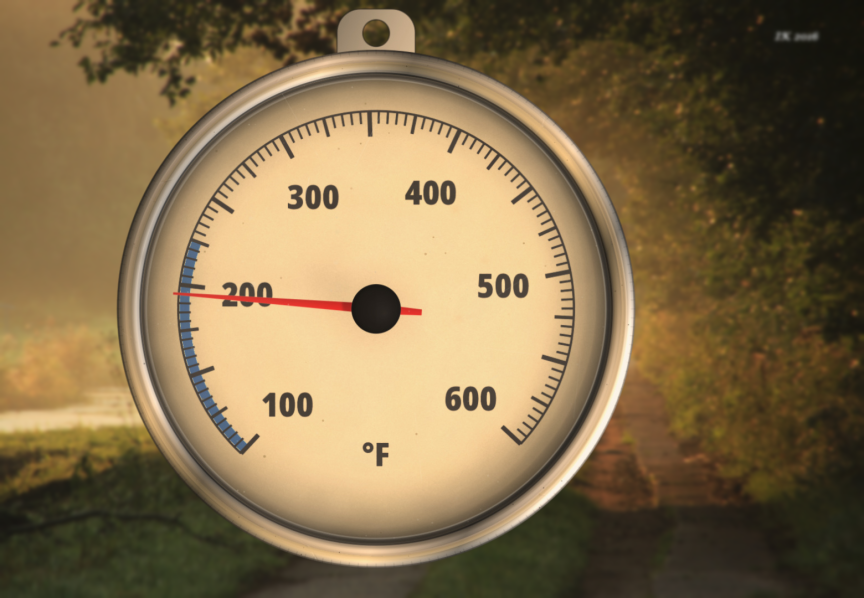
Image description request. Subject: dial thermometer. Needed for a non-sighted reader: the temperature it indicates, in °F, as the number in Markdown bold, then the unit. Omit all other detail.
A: **195** °F
